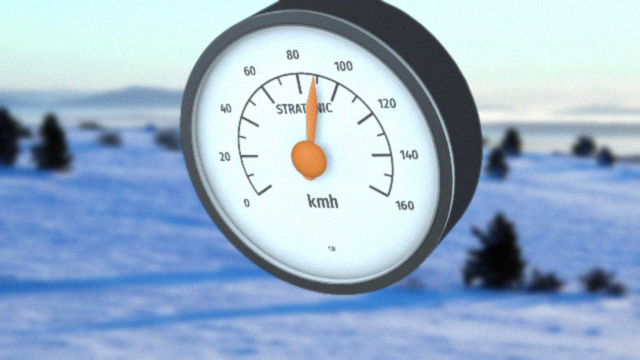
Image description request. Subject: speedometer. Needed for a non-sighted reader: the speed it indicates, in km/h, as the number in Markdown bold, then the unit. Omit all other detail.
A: **90** km/h
